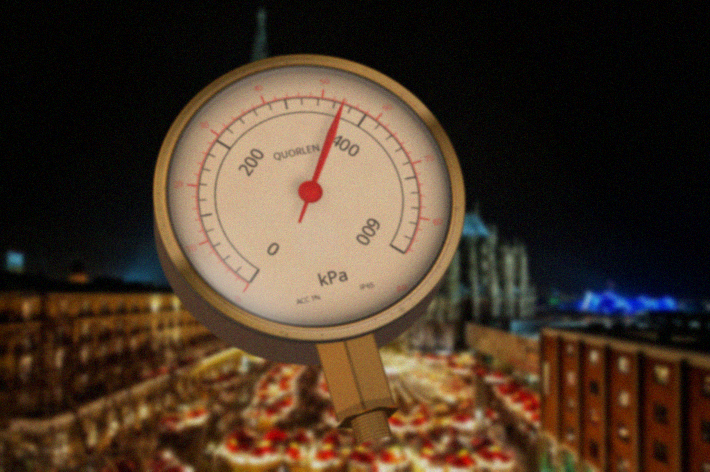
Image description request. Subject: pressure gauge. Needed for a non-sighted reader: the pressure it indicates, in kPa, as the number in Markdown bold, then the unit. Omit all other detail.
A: **370** kPa
